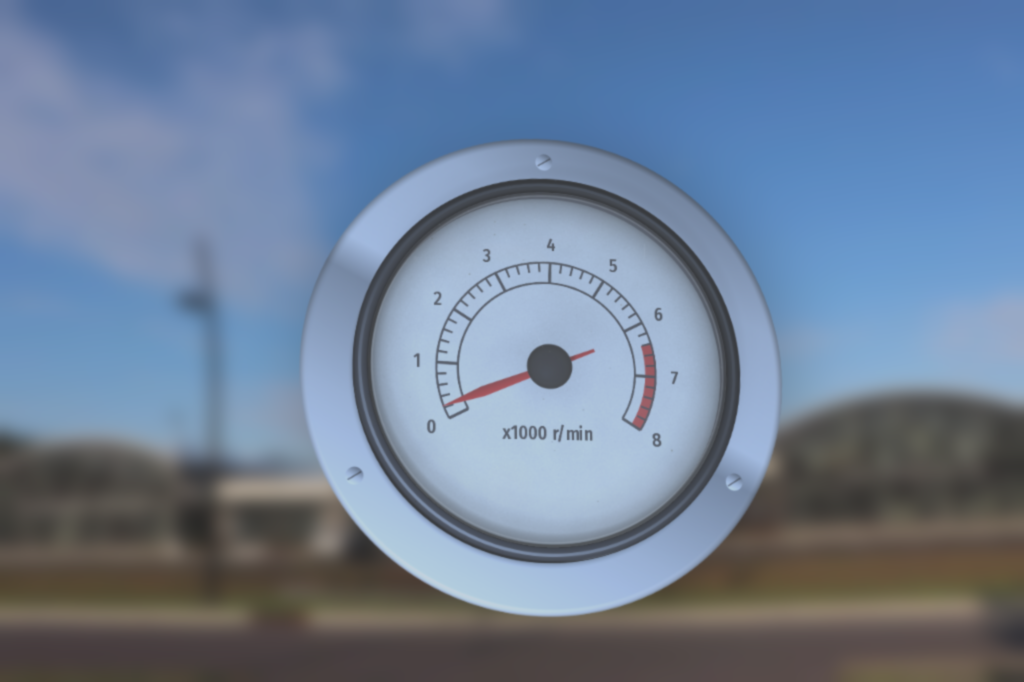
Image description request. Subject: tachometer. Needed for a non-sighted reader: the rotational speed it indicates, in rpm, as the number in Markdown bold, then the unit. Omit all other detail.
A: **200** rpm
